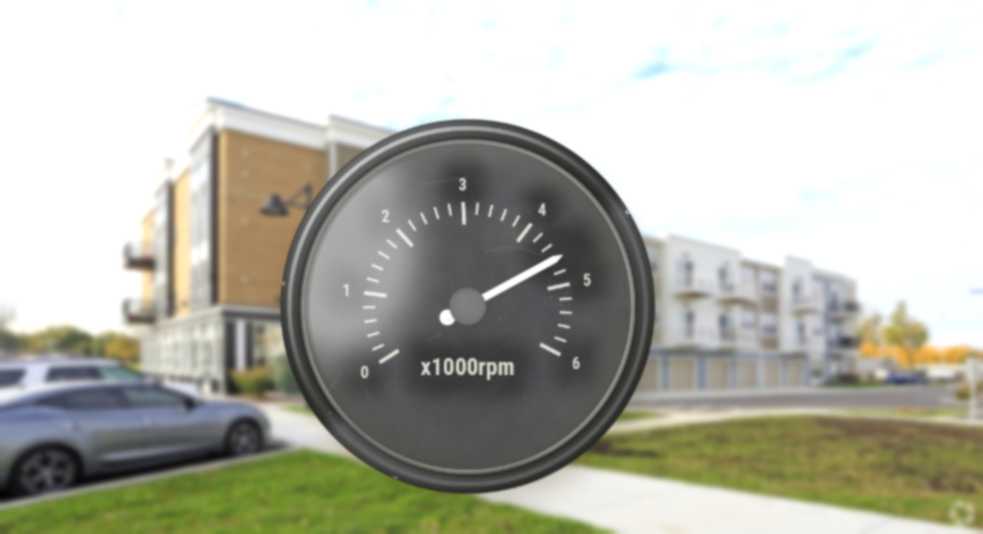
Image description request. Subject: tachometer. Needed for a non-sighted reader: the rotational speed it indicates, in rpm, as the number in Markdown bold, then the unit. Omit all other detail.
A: **4600** rpm
